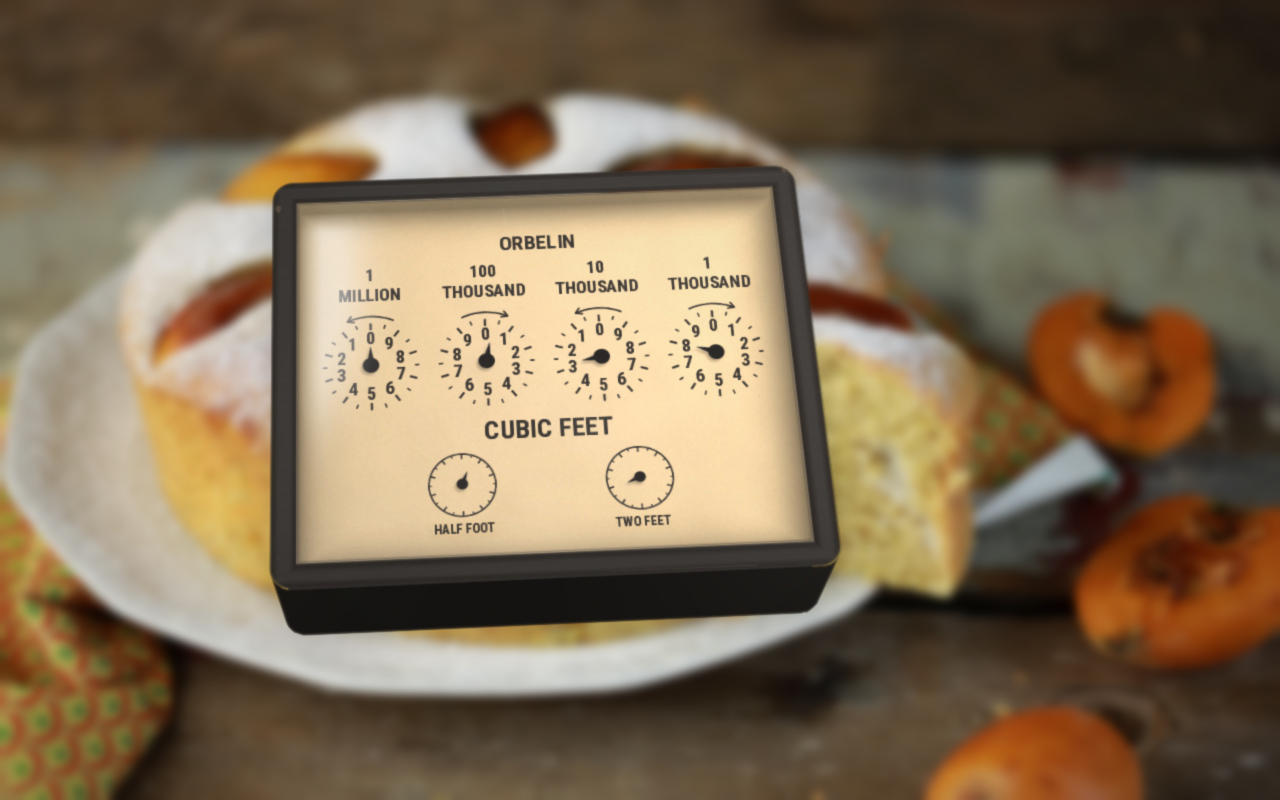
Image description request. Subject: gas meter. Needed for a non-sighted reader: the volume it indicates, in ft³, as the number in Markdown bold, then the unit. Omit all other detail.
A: **2800** ft³
